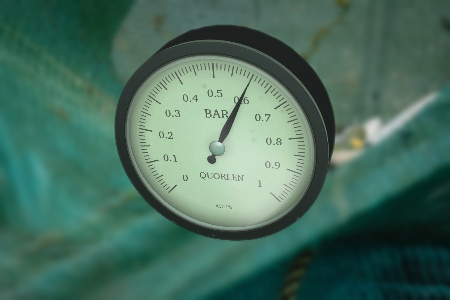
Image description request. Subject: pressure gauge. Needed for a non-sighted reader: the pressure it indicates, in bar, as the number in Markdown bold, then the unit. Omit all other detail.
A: **0.6** bar
